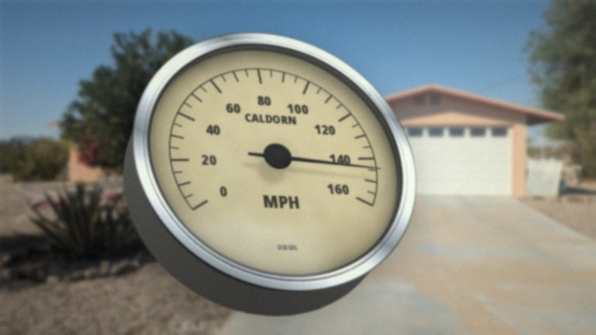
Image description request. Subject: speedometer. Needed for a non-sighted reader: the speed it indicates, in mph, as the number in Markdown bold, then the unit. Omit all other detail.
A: **145** mph
